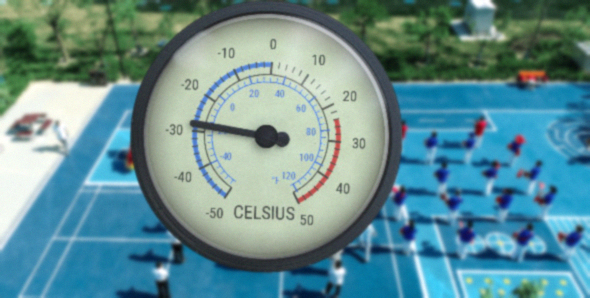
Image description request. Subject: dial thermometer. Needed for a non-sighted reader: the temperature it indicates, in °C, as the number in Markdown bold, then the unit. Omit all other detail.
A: **-28** °C
